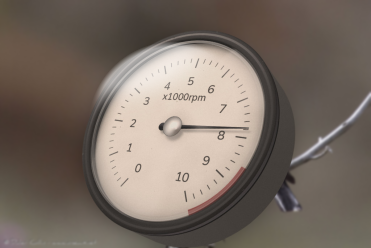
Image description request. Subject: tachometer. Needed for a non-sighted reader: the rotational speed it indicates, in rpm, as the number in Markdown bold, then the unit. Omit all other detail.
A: **7800** rpm
